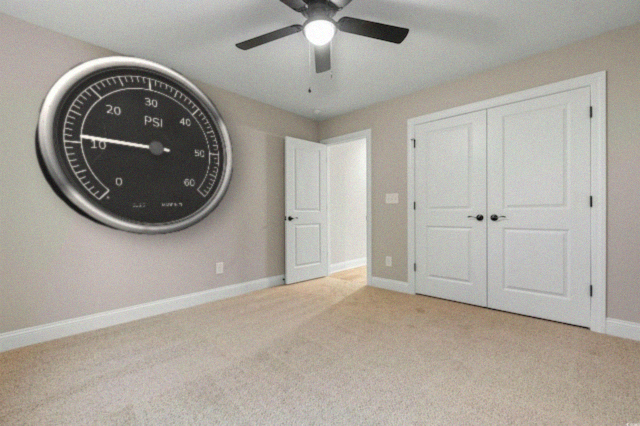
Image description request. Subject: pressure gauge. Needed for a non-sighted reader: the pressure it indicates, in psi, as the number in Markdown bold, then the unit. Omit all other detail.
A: **11** psi
